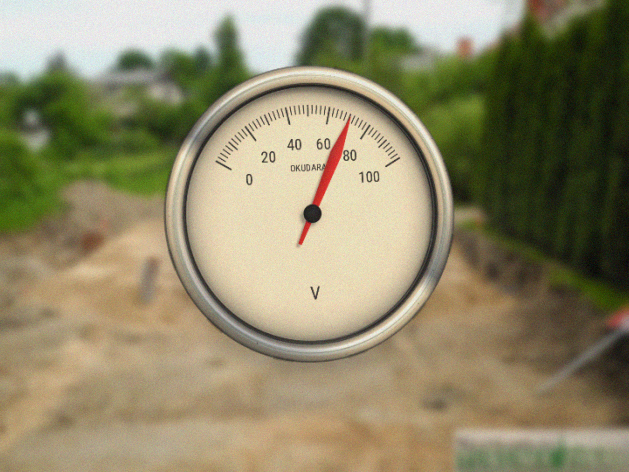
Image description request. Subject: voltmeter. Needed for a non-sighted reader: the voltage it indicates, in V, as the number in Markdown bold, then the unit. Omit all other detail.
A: **70** V
